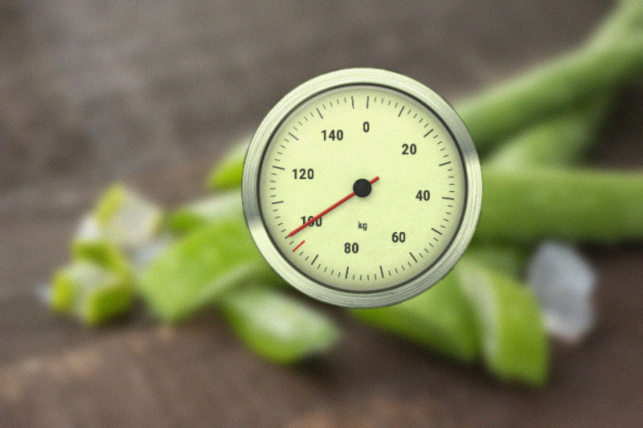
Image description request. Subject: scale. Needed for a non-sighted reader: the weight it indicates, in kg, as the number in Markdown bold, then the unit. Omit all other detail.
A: **100** kg
